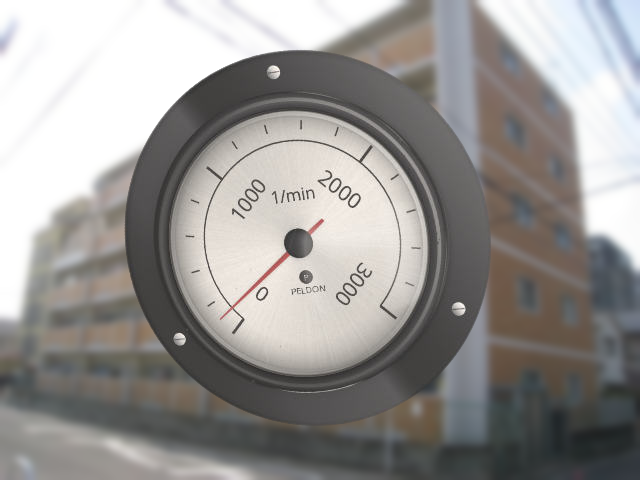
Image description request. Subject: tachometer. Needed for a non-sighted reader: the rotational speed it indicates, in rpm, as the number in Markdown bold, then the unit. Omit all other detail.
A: **100** rpm
